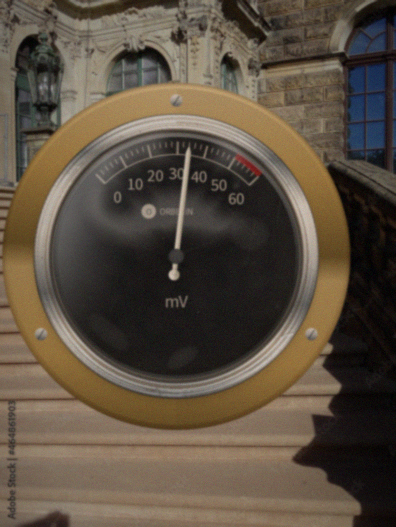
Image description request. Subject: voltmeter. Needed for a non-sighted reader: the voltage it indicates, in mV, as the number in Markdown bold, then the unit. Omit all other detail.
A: **34** mV
